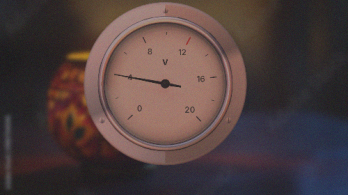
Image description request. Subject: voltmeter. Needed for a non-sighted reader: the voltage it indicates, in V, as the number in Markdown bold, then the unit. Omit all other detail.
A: **4** V
